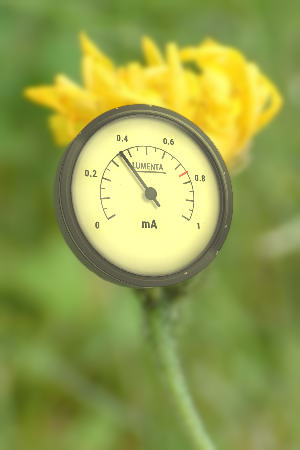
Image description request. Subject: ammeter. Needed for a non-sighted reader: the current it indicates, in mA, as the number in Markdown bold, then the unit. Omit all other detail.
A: **0.35** mA
